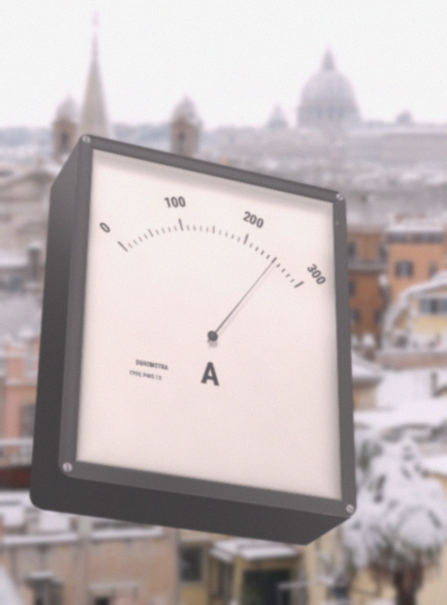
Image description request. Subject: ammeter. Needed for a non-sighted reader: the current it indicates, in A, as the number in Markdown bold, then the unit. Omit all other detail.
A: **250** A
